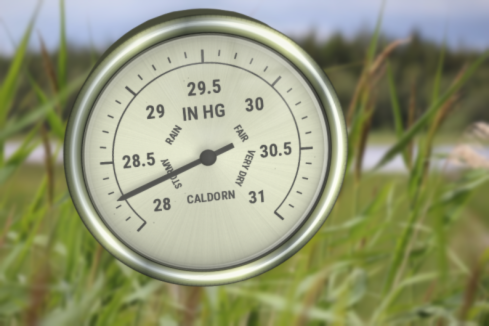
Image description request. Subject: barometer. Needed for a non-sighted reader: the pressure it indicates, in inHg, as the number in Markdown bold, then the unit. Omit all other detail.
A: **28.25** inHg
